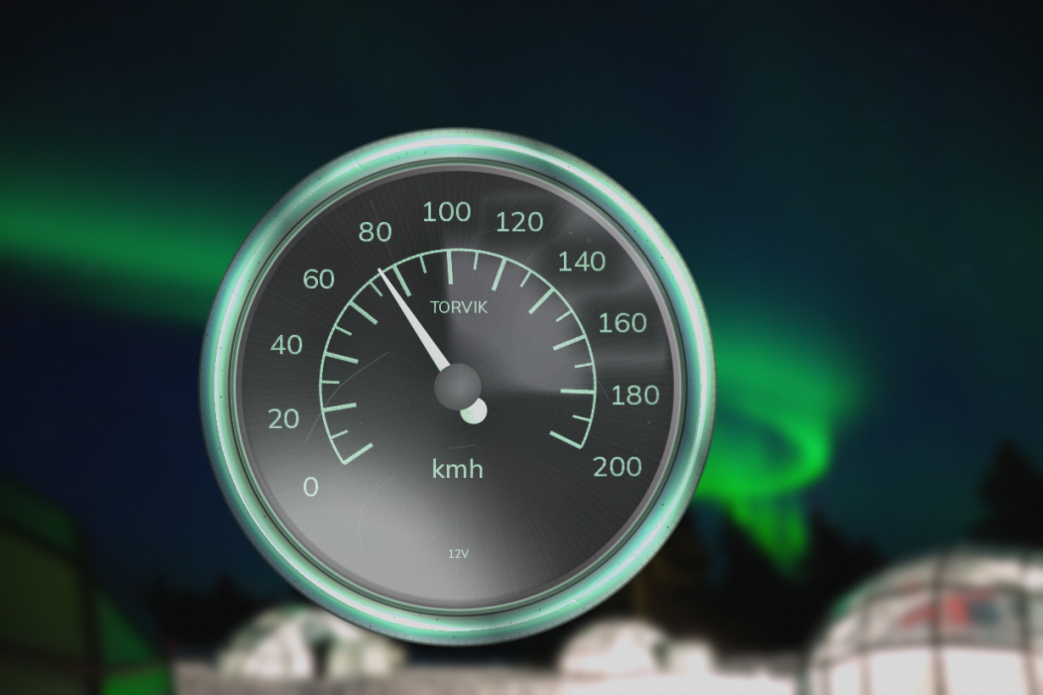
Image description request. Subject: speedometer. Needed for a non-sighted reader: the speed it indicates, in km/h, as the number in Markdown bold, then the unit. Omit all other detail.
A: **75** km/h
